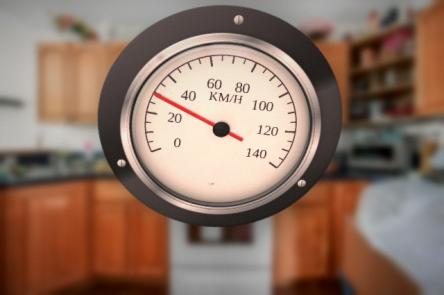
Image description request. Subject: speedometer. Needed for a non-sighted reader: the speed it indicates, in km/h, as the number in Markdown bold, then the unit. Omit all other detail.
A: **30** km/h
